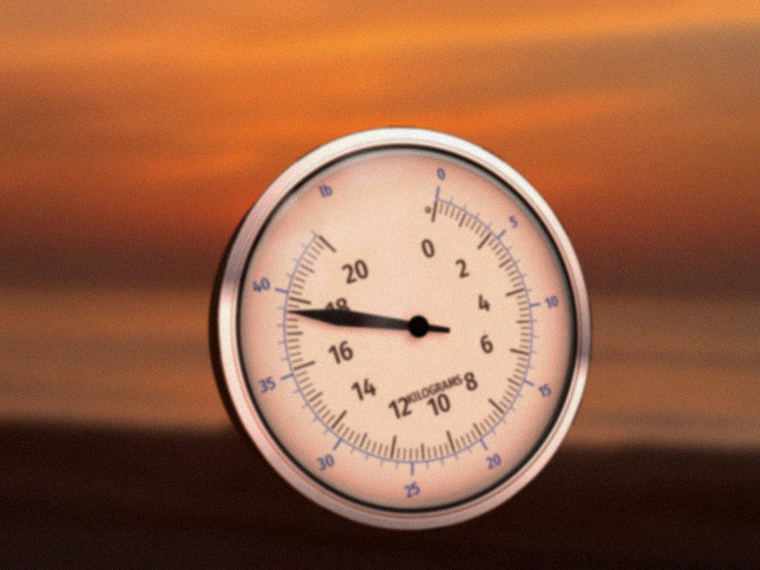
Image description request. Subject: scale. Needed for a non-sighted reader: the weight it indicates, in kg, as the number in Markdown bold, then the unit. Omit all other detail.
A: **17.6** kg
